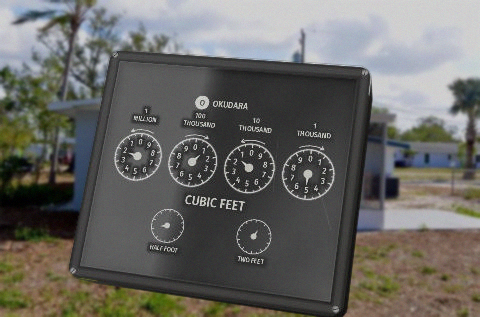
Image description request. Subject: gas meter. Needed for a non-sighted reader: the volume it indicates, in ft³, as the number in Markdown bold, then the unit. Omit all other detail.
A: **211500** ft³
